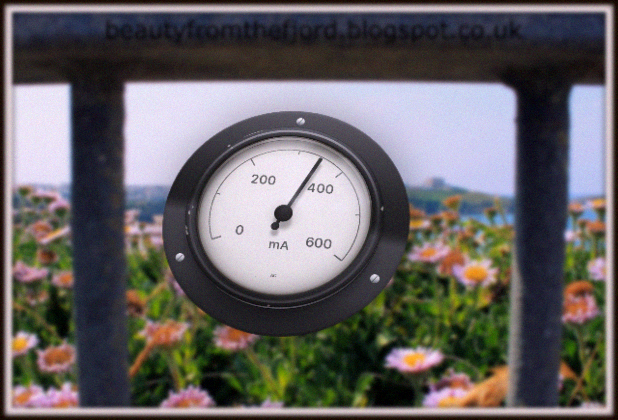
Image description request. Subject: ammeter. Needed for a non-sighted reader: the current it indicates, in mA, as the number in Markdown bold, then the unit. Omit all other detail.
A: **350** mA
